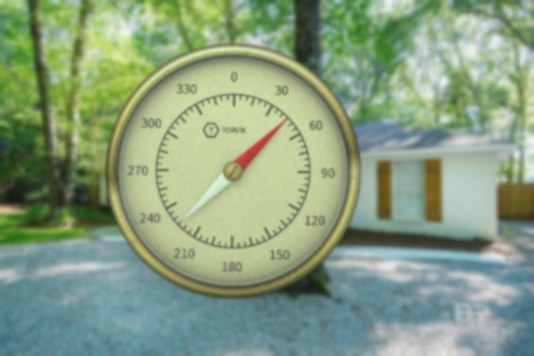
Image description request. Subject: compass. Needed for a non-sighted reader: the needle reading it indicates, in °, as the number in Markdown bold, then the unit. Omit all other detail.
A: **45** °
